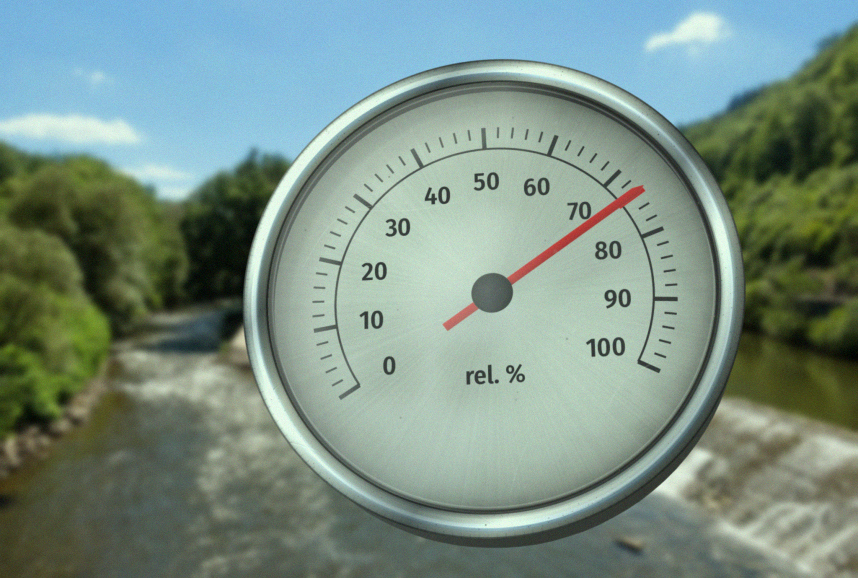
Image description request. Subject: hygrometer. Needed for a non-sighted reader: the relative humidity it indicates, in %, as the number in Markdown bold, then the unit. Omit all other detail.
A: **74** %
